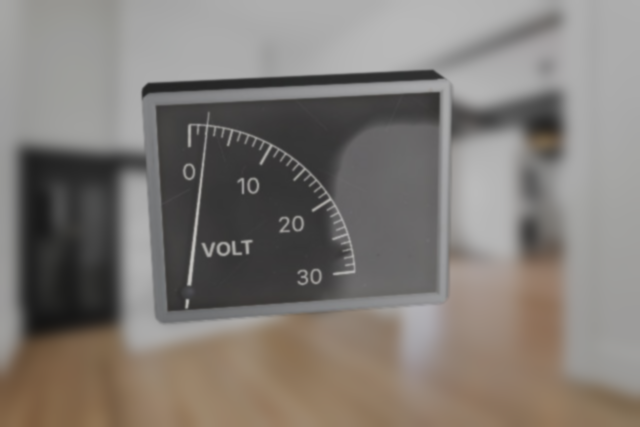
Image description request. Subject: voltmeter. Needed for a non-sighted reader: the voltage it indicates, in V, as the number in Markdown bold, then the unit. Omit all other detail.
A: **2** V
